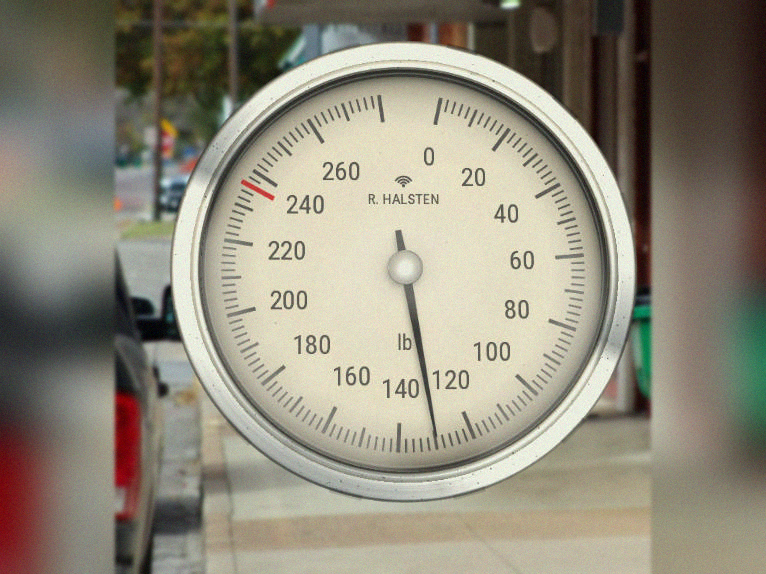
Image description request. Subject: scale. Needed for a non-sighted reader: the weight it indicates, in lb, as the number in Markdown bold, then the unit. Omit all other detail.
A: **130** lb
